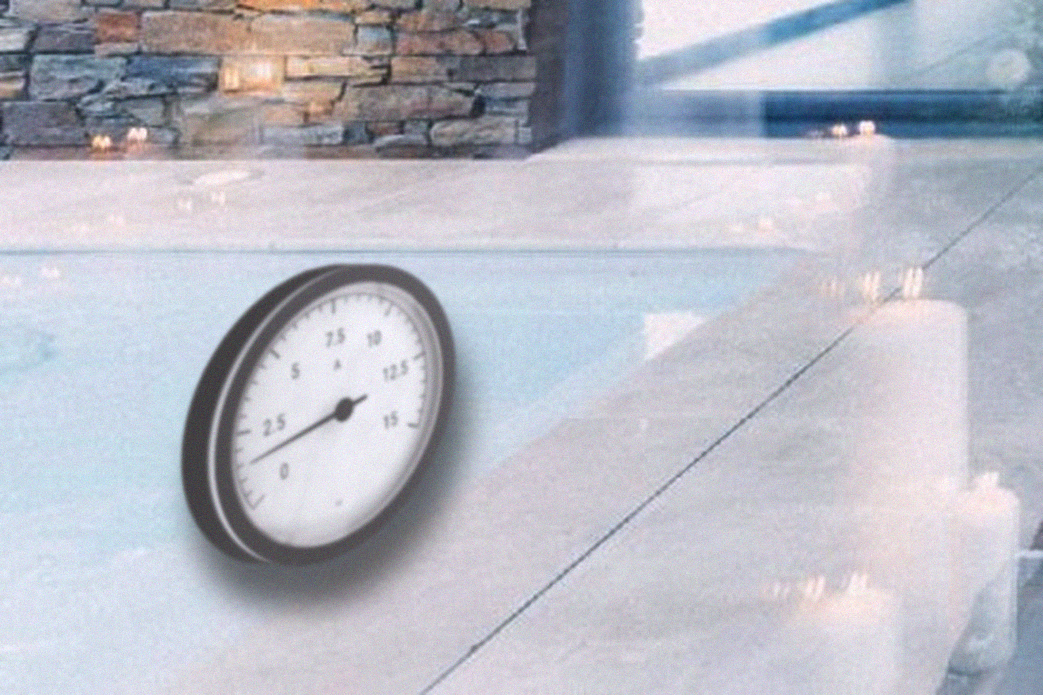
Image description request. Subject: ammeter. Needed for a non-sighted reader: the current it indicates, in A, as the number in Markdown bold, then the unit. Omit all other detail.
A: **1.5** A
